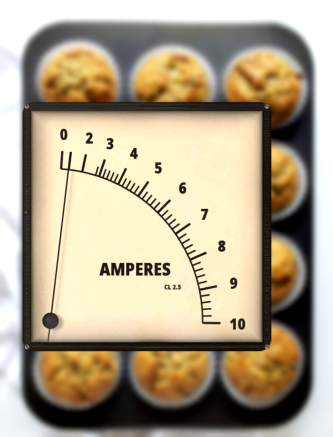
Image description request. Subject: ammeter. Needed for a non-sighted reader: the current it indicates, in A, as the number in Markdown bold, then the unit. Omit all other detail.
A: **1** A
